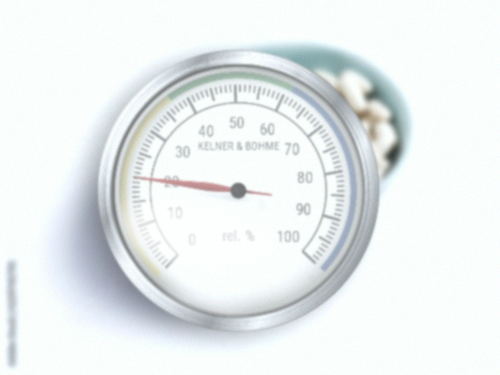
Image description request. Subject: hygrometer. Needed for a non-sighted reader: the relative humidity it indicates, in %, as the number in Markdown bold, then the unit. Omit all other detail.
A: **20** %
